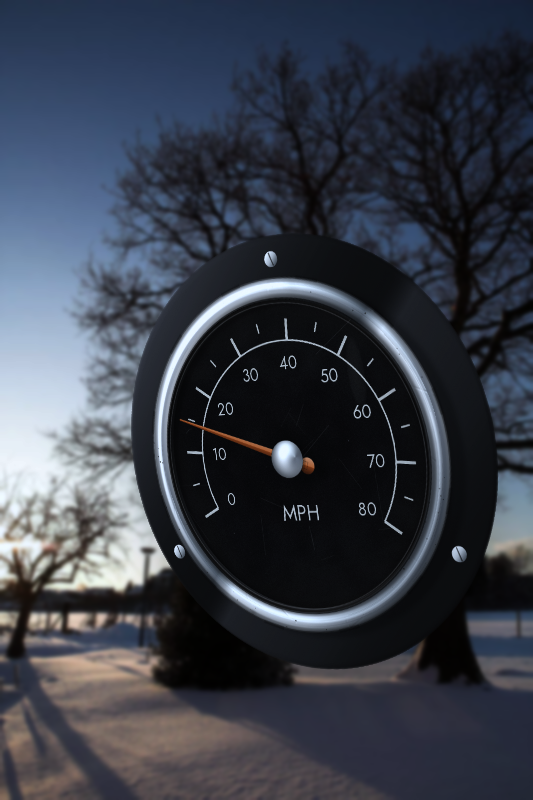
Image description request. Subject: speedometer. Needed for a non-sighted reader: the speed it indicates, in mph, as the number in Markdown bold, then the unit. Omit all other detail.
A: **15** mph
